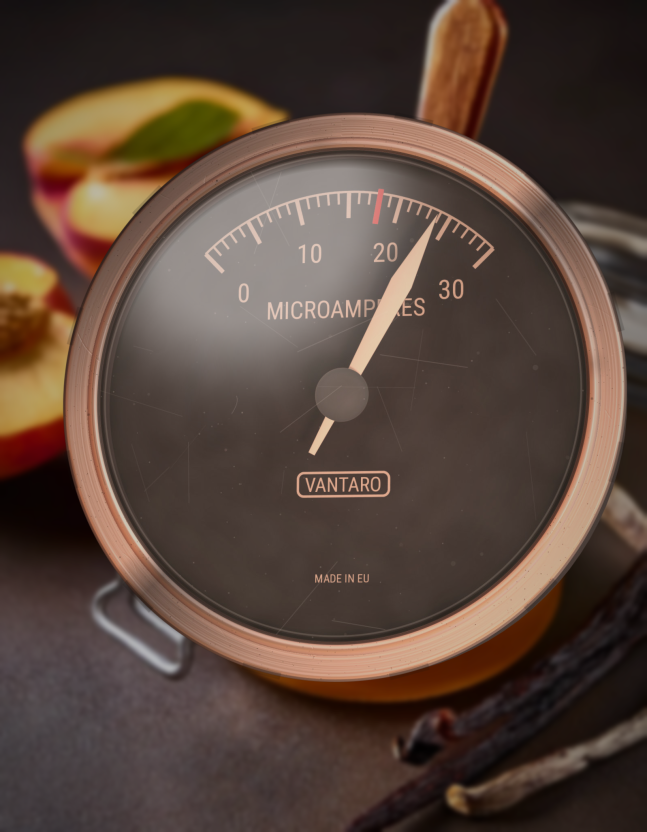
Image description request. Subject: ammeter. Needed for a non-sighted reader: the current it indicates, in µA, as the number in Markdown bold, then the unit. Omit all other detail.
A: **24** µA
